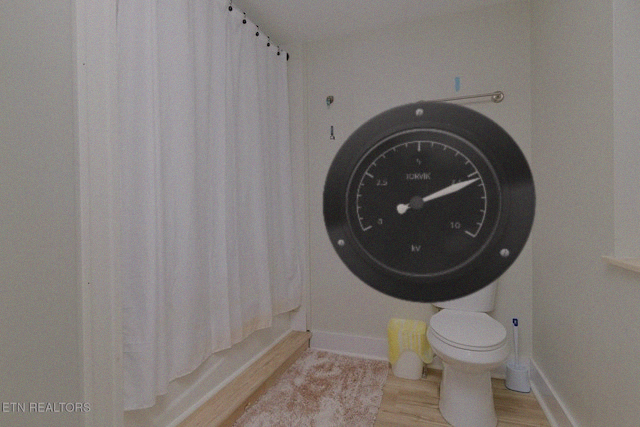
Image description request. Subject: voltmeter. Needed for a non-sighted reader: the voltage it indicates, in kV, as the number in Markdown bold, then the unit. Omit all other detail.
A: **7.75** kV
